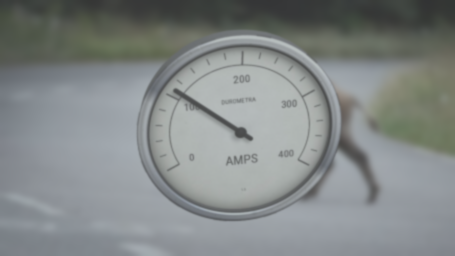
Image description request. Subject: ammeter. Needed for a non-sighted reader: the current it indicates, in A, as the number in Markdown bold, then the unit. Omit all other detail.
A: **110** A
